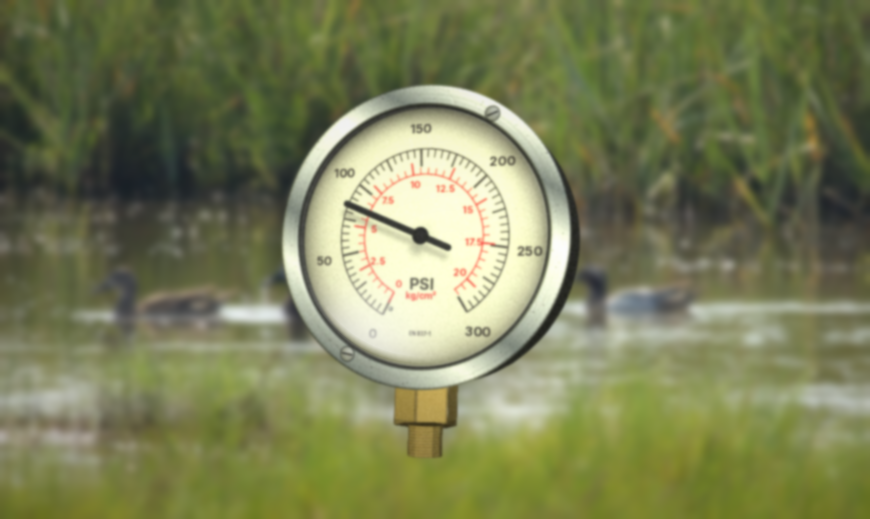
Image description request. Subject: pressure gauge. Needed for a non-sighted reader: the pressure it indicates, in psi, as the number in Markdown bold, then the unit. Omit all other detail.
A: **85** psi
